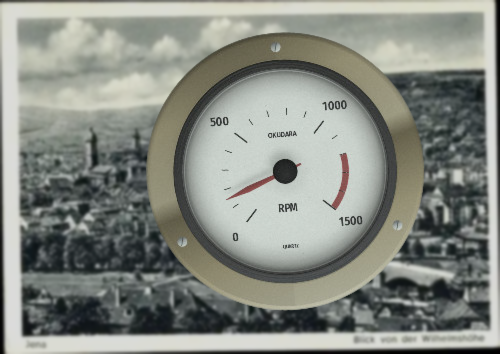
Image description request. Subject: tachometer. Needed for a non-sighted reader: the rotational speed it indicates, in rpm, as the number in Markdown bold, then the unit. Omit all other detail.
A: **150** rpm
